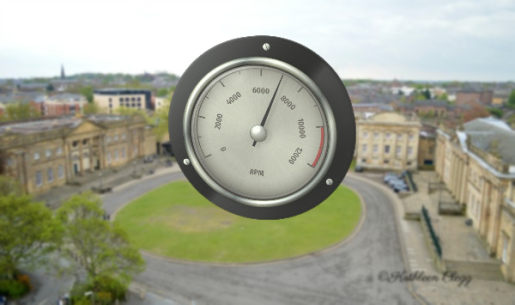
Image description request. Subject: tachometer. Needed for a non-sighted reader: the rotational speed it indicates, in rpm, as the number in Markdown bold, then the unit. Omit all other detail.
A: **7000** rpm
